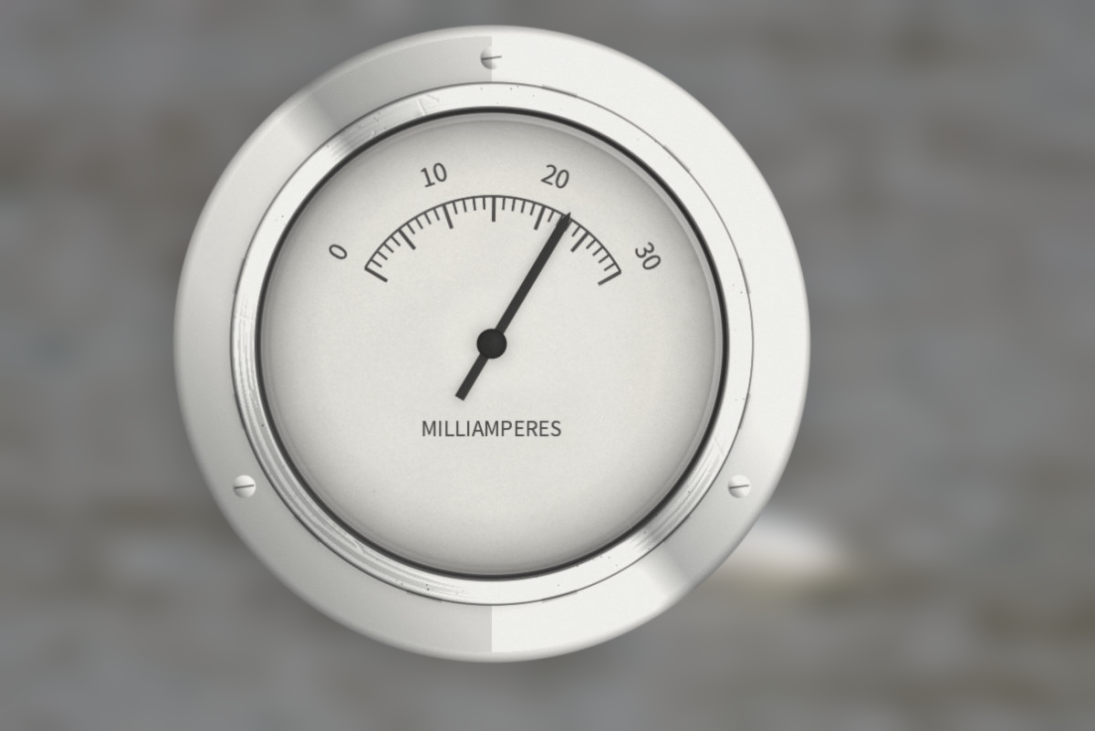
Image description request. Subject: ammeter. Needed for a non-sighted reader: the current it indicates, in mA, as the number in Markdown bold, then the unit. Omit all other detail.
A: **22.5** mA
